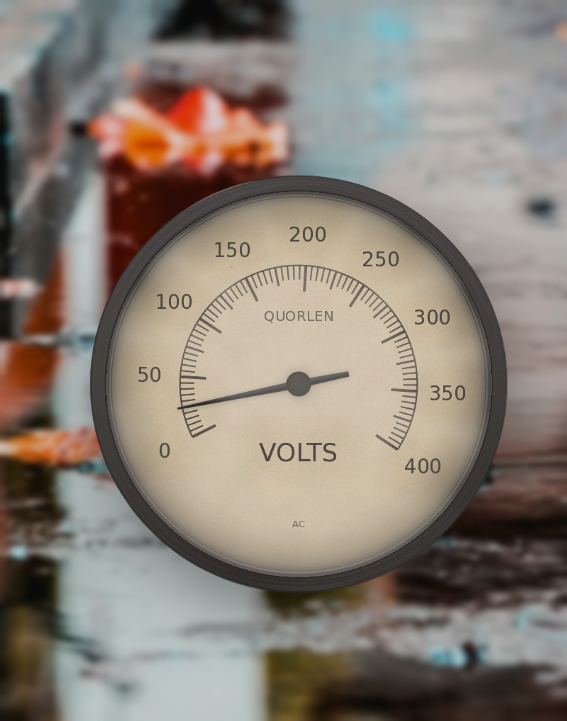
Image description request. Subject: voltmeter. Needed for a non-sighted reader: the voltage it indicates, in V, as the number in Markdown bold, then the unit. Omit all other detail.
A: **25** V
